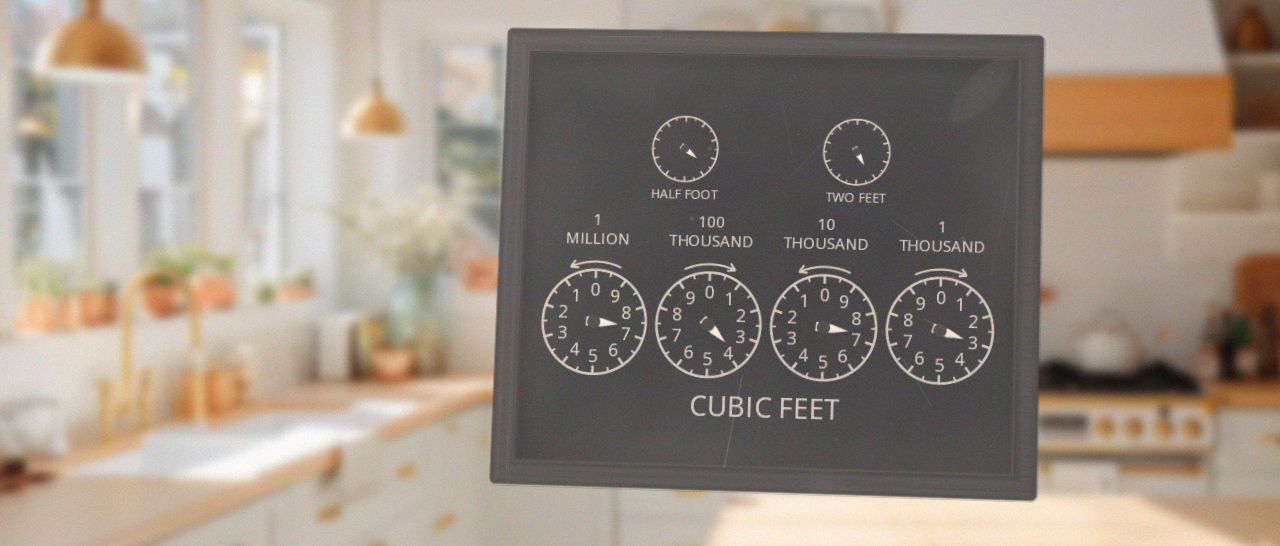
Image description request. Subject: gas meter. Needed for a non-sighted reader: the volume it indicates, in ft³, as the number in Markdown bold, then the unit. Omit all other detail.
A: **737300** ft³
